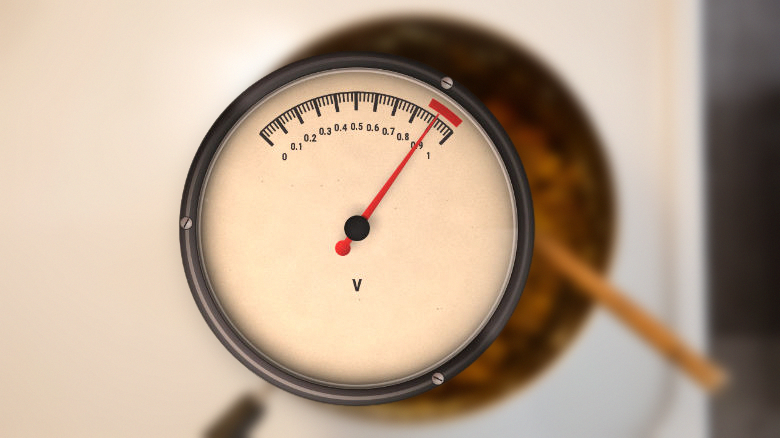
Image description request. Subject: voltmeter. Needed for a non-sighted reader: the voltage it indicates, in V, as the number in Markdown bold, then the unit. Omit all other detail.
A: **0.9** V
